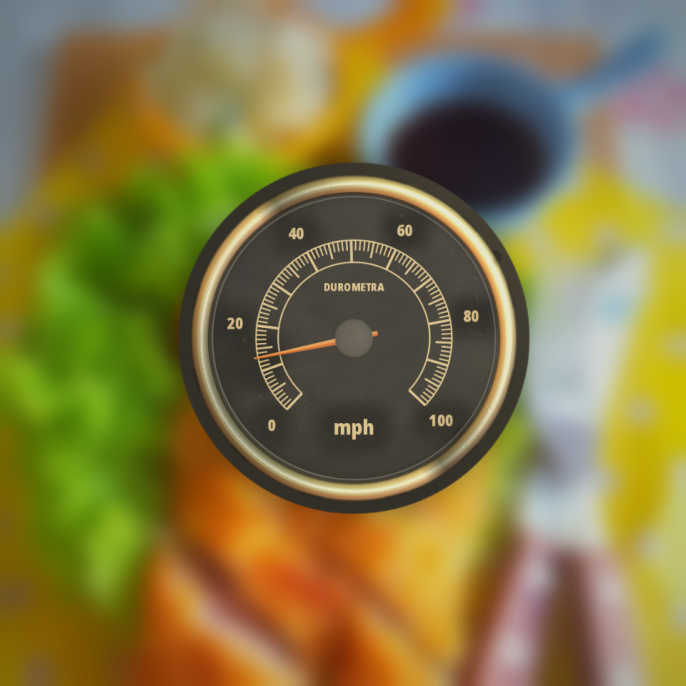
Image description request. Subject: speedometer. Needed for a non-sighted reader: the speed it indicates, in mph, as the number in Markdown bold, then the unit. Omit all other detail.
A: **13** mph
